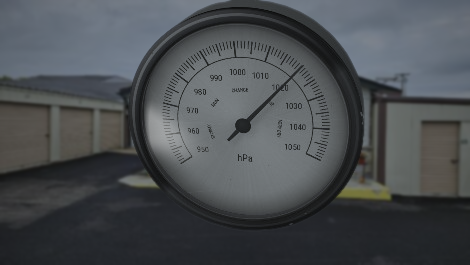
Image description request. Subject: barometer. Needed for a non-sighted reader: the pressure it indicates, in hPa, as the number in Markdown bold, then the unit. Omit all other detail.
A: **1020** hPa
